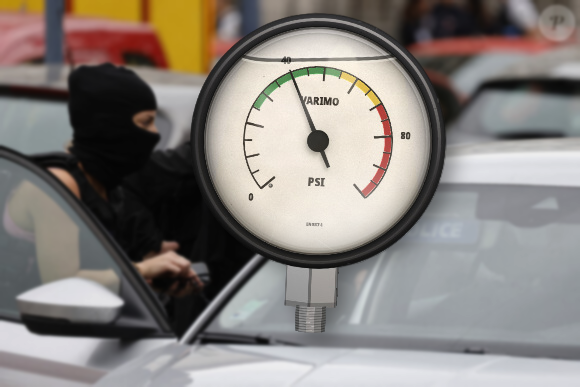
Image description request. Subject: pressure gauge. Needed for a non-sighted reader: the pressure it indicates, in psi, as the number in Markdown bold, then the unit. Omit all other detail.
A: **40** psi
